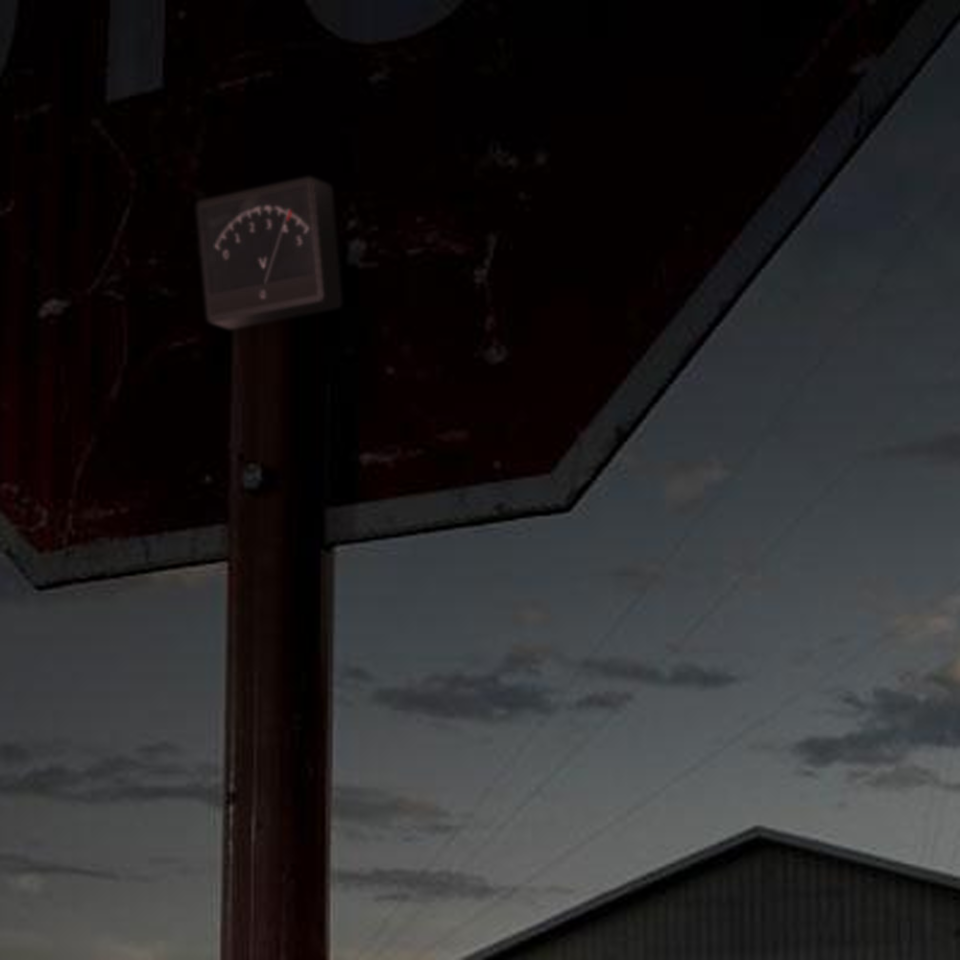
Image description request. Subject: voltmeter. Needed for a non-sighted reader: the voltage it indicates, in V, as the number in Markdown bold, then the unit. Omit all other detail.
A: **4** V
